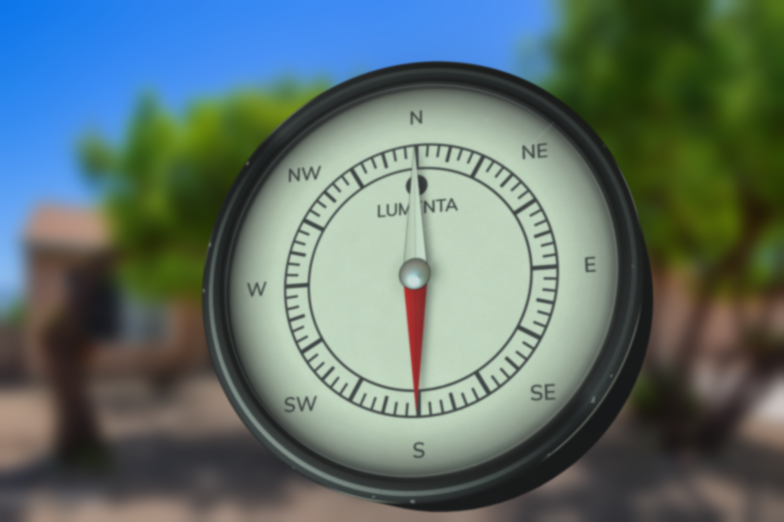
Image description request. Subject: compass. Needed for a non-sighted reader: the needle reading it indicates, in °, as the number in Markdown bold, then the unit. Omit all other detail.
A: **180** °
